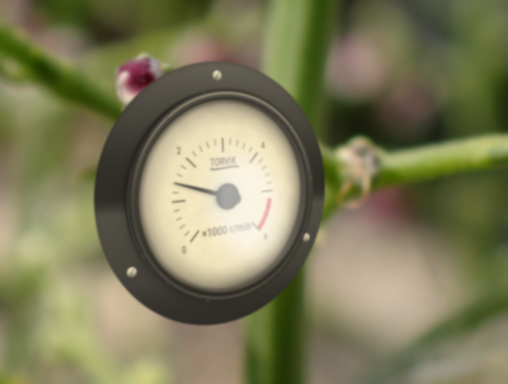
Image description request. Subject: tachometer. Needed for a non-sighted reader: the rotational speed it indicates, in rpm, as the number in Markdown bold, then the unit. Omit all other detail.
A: **1400** rpm
